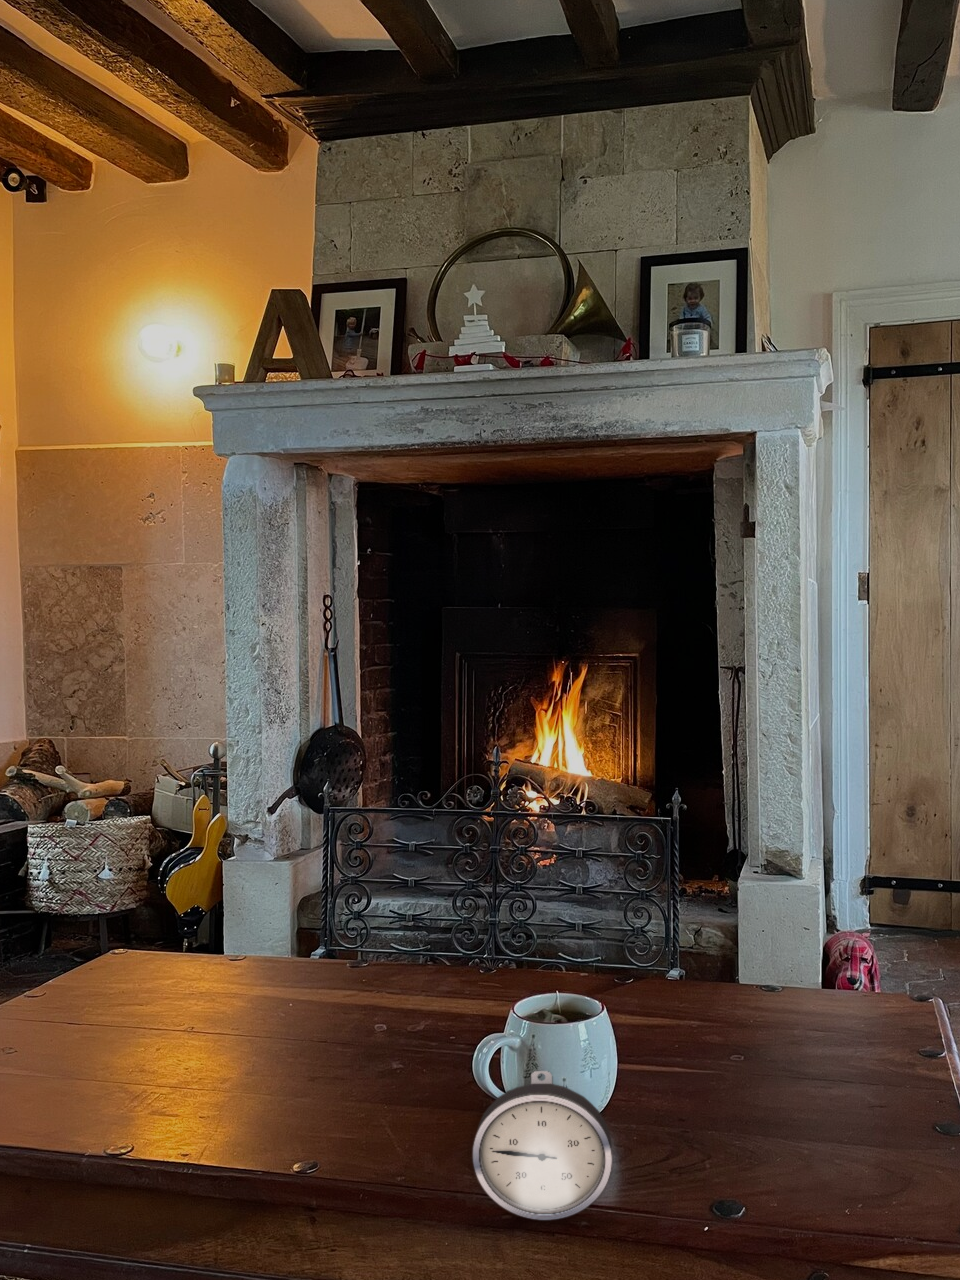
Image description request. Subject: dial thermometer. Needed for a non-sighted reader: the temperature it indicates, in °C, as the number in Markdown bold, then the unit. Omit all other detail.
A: **-15** °C
